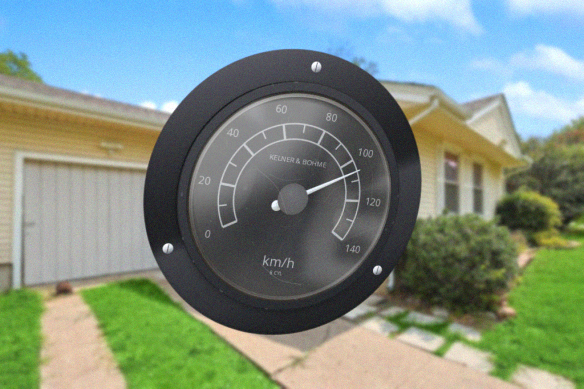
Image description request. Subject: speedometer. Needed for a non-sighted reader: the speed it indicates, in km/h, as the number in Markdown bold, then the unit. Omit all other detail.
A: **105** km/h
